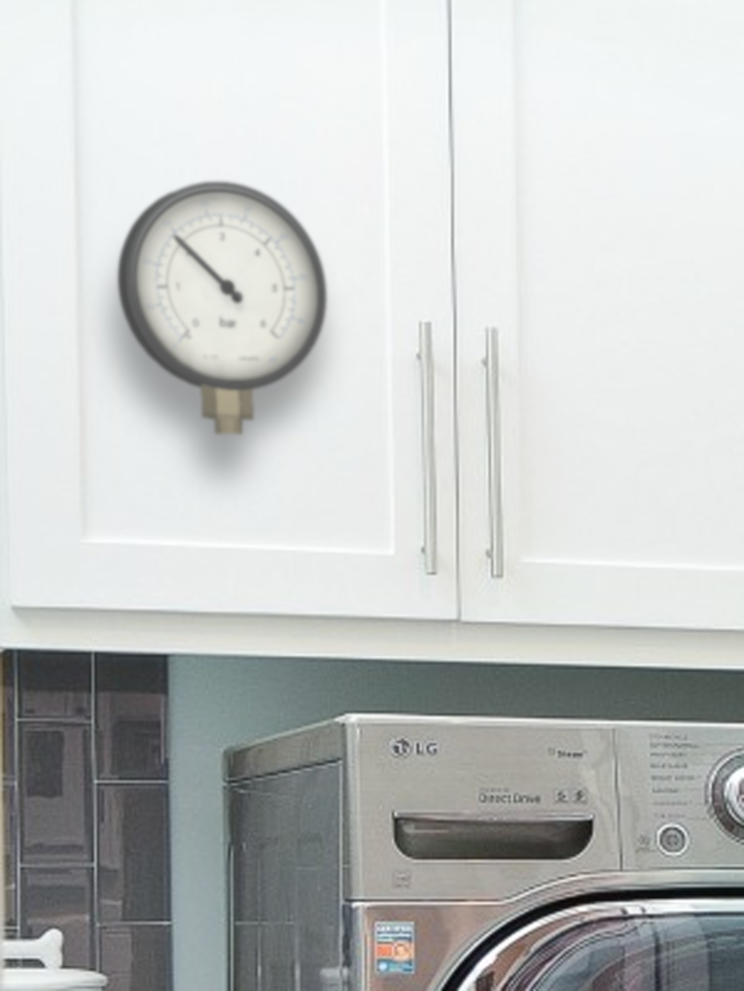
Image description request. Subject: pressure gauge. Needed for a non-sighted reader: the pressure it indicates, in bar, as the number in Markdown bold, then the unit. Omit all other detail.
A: **2** bar
